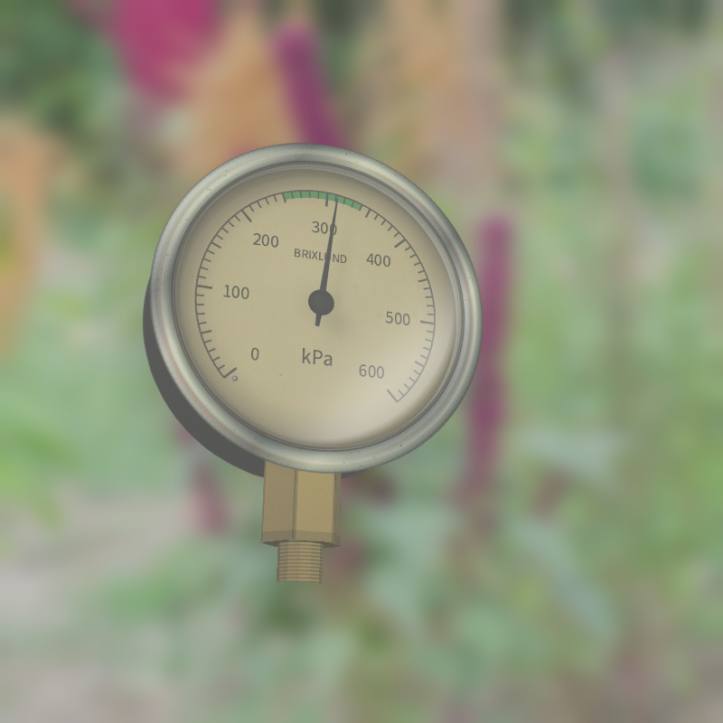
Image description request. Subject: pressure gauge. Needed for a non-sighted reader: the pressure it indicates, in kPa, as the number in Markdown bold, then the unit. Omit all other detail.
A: **310** kPa
